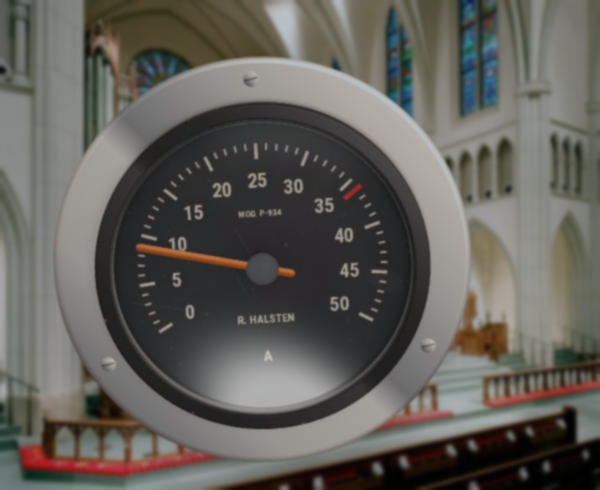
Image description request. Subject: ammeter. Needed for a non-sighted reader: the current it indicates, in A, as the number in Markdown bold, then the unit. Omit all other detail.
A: **9** A
